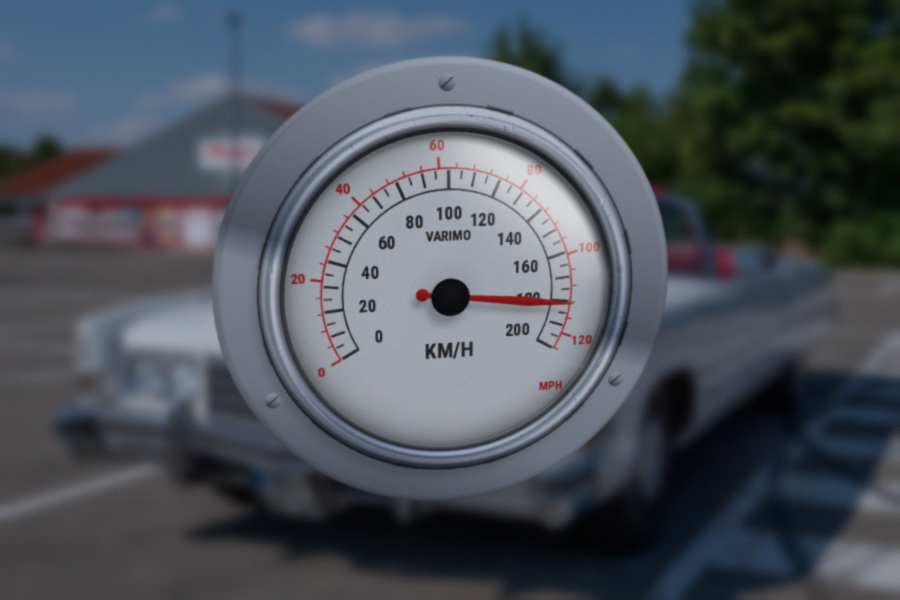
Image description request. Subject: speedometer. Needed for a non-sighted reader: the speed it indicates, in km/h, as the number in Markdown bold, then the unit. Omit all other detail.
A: **180** km/h
